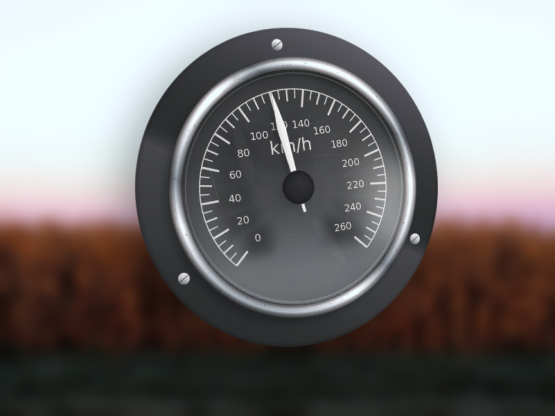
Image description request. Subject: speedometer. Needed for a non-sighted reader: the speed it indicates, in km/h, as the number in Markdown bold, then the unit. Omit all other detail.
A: **120** km/h
